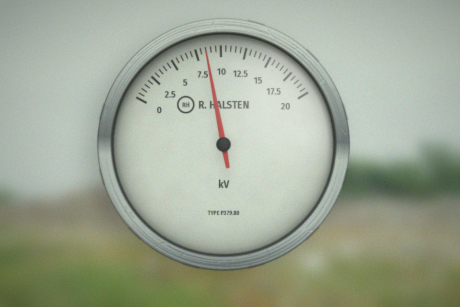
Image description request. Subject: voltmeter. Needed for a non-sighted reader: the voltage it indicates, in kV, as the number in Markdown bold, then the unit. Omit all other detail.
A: **8.5** kV
